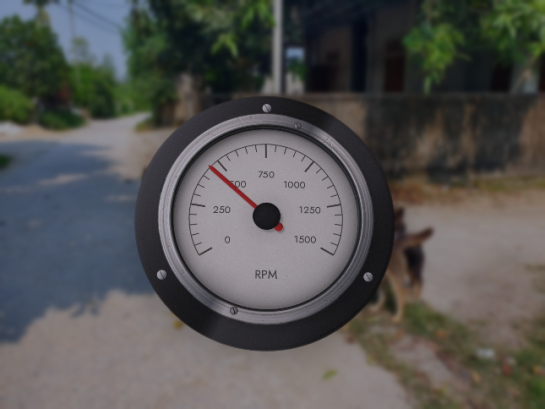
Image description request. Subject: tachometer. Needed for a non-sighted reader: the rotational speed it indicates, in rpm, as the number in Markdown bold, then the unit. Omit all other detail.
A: **450** rpm
